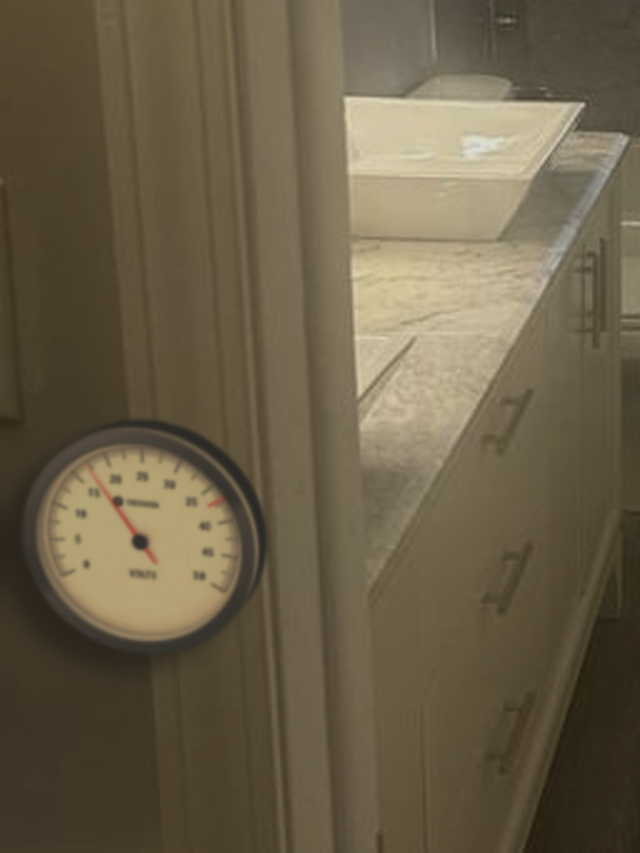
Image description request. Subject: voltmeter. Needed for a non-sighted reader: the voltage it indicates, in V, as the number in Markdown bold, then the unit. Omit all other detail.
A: **17.5** V
